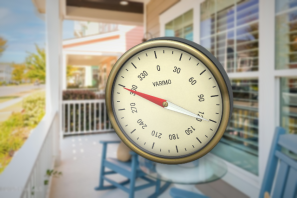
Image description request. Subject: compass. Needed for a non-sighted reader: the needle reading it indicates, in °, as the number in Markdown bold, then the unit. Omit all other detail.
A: **300** °
